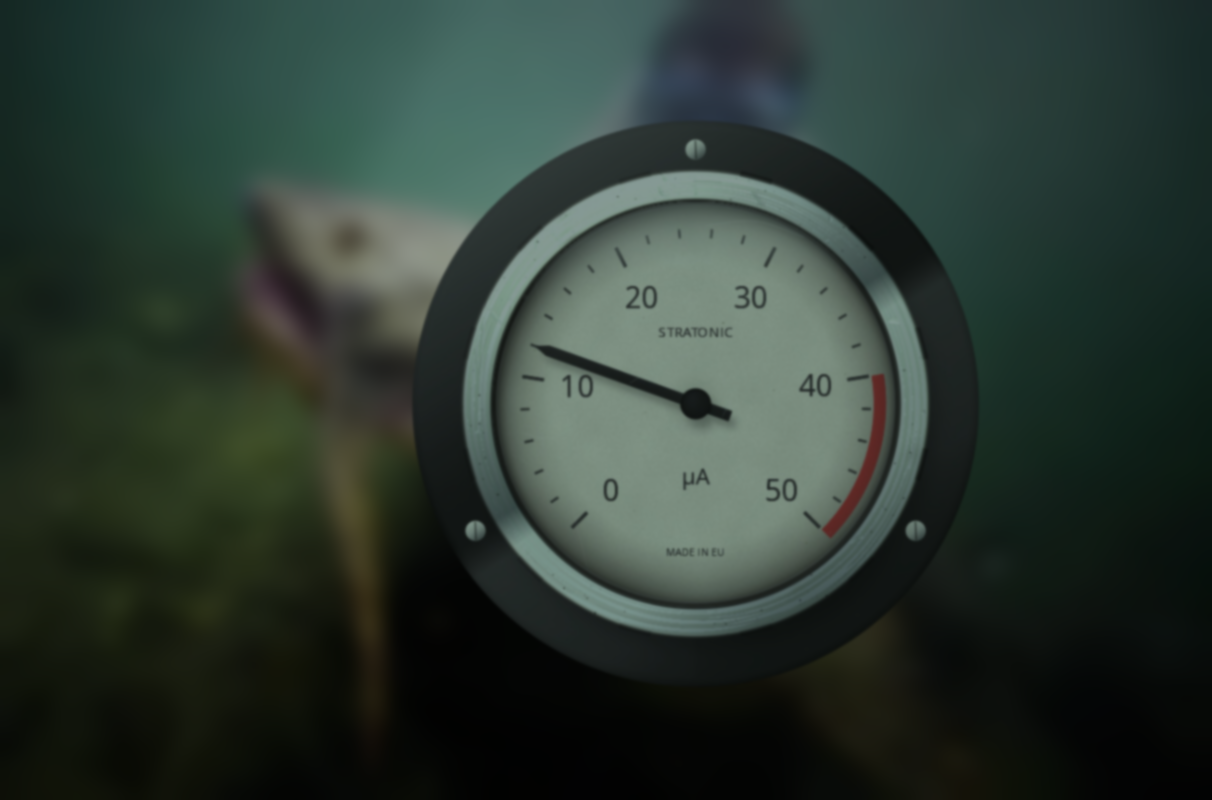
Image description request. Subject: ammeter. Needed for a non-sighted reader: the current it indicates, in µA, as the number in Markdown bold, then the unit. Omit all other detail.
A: **12** µA
